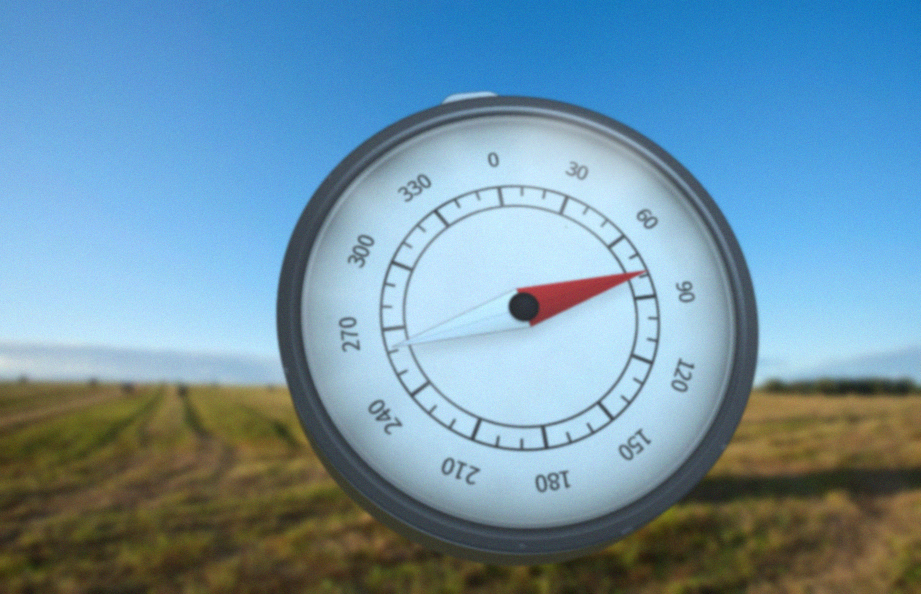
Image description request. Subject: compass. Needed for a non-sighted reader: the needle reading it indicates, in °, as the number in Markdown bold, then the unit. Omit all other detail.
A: **80** °
